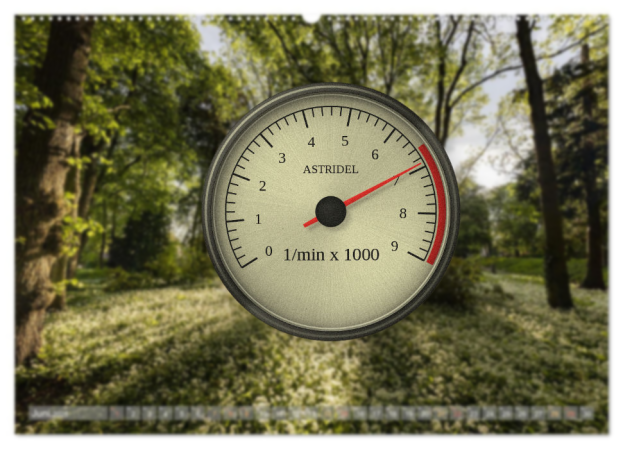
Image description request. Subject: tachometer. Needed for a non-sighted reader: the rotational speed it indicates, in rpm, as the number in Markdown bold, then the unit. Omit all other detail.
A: **6900** rpm
